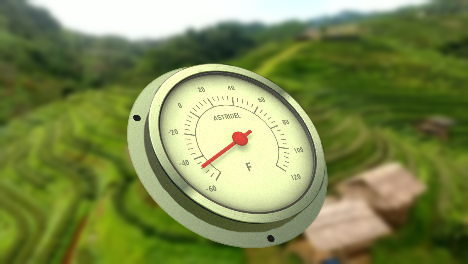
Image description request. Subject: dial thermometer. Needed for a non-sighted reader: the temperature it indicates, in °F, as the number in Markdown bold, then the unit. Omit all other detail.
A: **-48** °F
